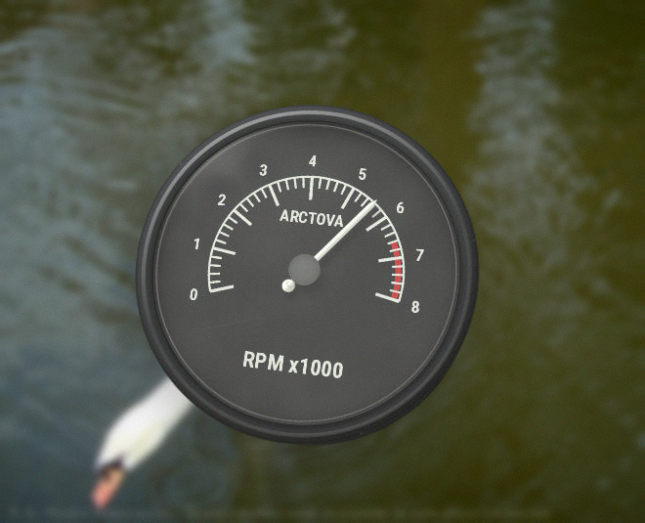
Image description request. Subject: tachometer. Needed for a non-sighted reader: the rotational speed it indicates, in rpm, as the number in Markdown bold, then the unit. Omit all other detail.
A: **5600** rpm
